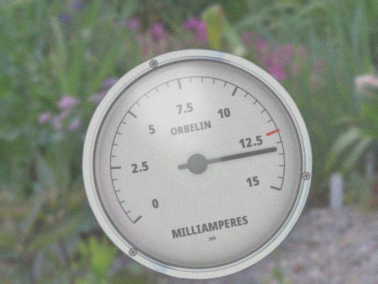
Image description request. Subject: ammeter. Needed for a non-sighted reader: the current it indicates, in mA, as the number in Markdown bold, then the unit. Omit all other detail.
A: **13.25** mA
